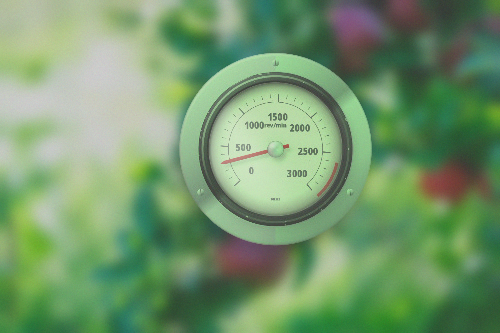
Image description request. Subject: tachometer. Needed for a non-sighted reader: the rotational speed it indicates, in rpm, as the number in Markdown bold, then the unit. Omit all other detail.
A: **300** rpm
